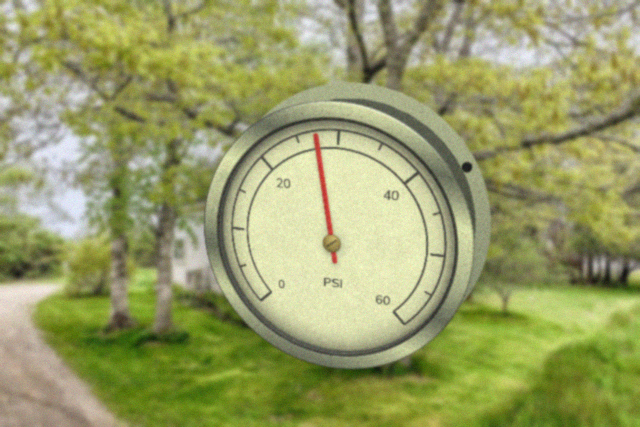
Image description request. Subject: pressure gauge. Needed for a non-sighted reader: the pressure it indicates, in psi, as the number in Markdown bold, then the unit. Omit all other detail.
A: **27.5** psi
